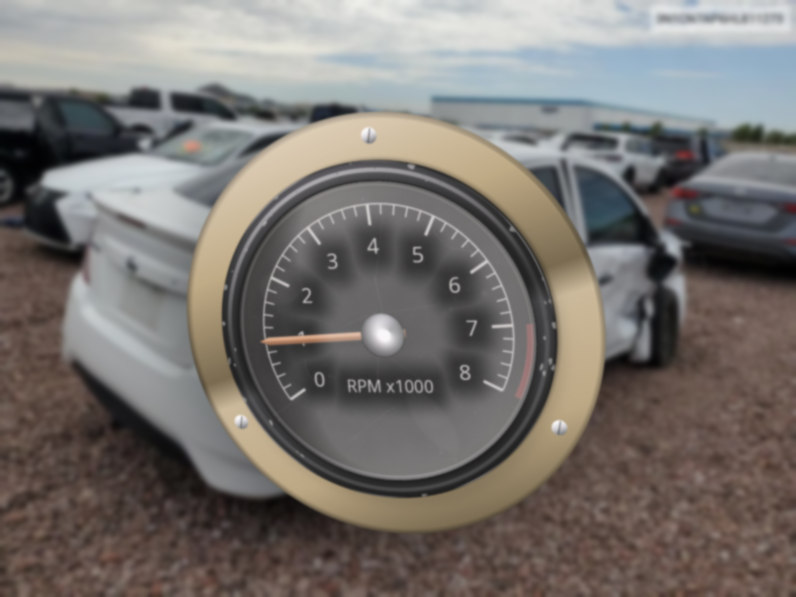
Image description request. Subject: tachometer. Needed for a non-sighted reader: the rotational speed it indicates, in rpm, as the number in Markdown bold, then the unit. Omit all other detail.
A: **1000** rpm
